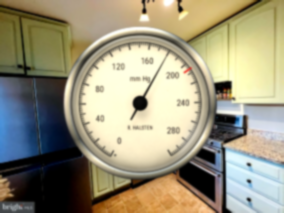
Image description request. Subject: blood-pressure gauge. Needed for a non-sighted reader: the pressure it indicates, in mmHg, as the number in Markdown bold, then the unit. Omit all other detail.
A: **180** mmHg
